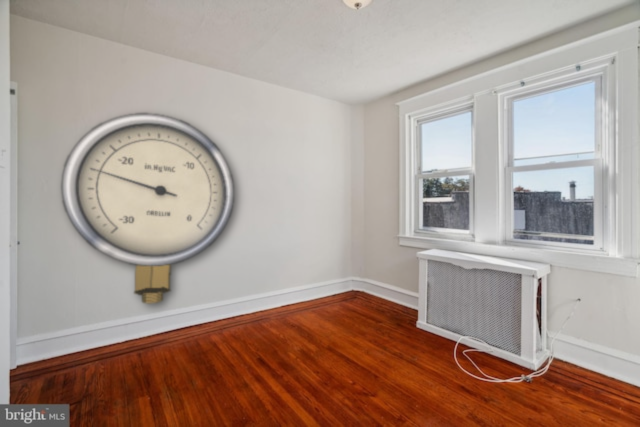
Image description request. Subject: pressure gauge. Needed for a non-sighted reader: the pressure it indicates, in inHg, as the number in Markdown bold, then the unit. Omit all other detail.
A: **-23** inHg
